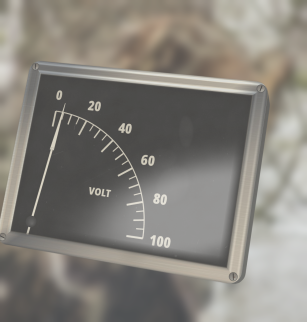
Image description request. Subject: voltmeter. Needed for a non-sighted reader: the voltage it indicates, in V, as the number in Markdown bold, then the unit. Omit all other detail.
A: **5** V
